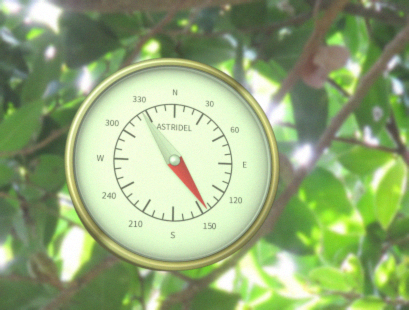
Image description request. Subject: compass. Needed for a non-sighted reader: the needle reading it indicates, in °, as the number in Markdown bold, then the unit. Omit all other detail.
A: **145** °
